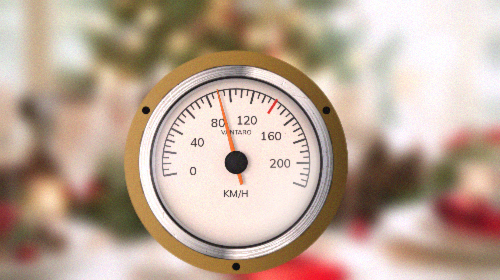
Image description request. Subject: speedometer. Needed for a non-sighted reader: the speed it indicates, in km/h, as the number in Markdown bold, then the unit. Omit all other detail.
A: **90** km/h
